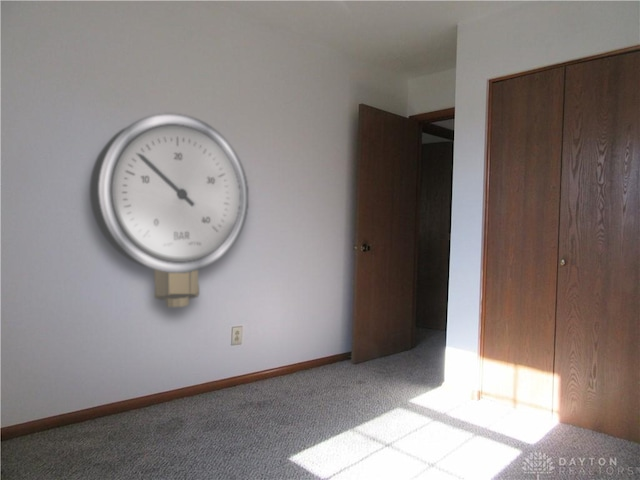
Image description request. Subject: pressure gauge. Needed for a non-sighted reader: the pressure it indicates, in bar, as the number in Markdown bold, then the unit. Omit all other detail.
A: **13** bar
